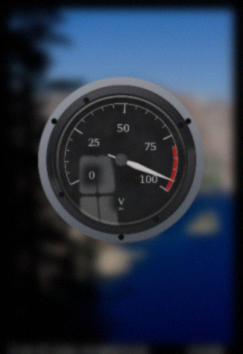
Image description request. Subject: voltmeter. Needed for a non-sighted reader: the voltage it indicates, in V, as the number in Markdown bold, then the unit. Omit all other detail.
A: **95** V
